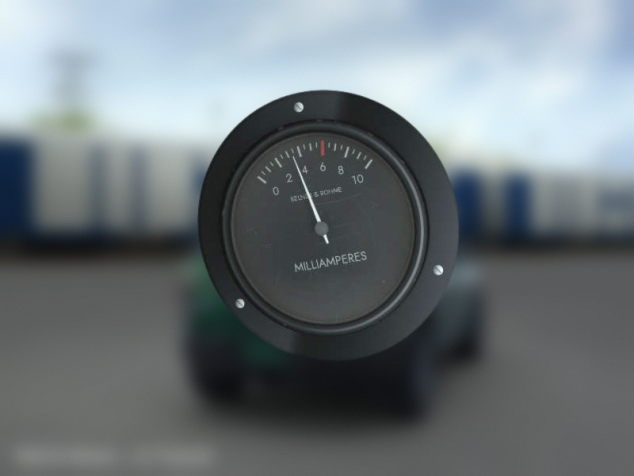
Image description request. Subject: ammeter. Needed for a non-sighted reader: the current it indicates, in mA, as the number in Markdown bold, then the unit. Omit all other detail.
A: **3.5** mA
